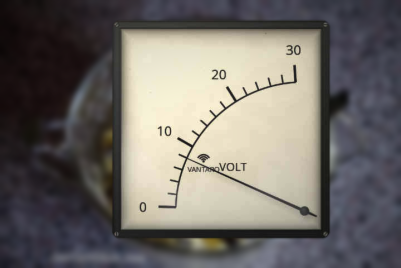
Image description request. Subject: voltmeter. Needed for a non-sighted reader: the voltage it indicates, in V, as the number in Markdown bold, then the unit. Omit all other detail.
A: **8** V
